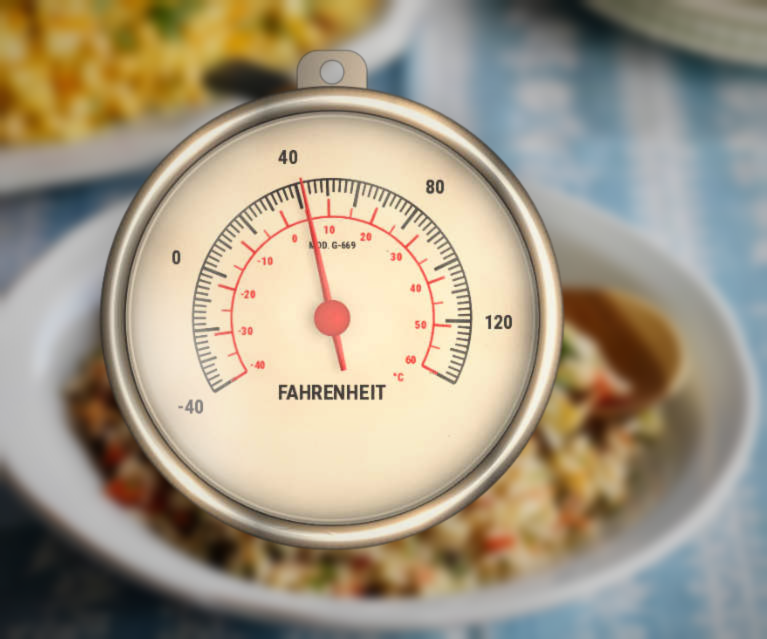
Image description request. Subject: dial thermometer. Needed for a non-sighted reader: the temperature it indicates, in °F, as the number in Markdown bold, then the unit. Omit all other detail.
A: **42** °F
